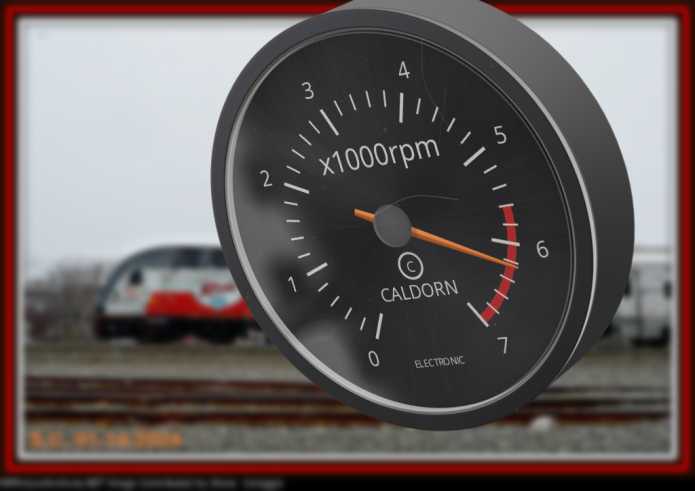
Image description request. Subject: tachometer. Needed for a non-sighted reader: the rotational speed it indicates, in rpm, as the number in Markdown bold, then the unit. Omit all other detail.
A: **6200** rpm
